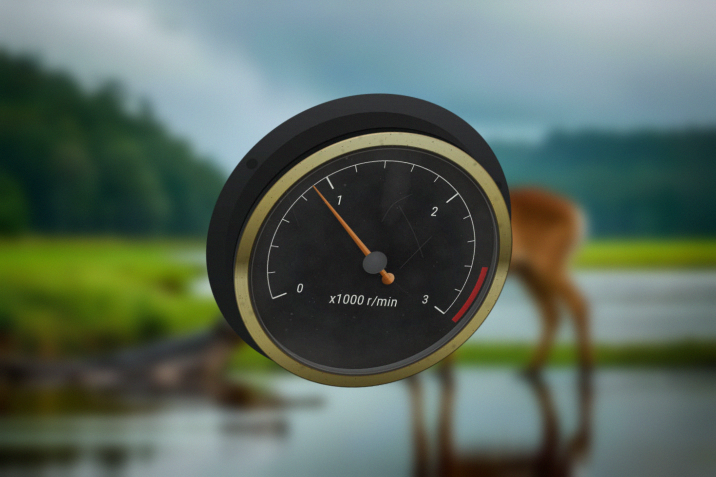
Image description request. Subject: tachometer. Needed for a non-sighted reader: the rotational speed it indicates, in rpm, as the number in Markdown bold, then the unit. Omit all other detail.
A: **900** rpm
